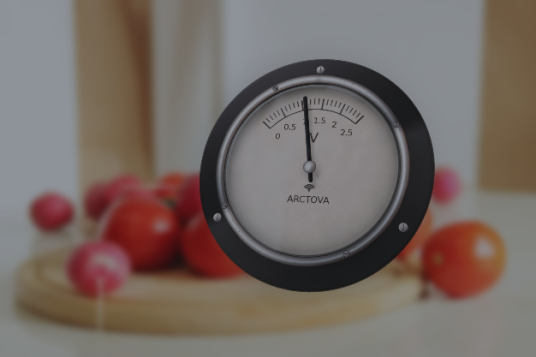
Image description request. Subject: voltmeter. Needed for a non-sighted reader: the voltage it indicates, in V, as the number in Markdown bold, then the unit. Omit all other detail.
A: **1.1** V
